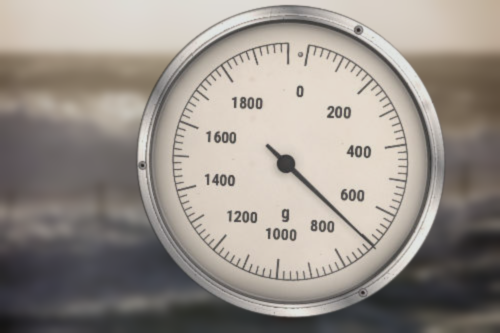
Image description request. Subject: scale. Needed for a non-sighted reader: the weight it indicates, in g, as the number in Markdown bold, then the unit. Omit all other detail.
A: **700** g
